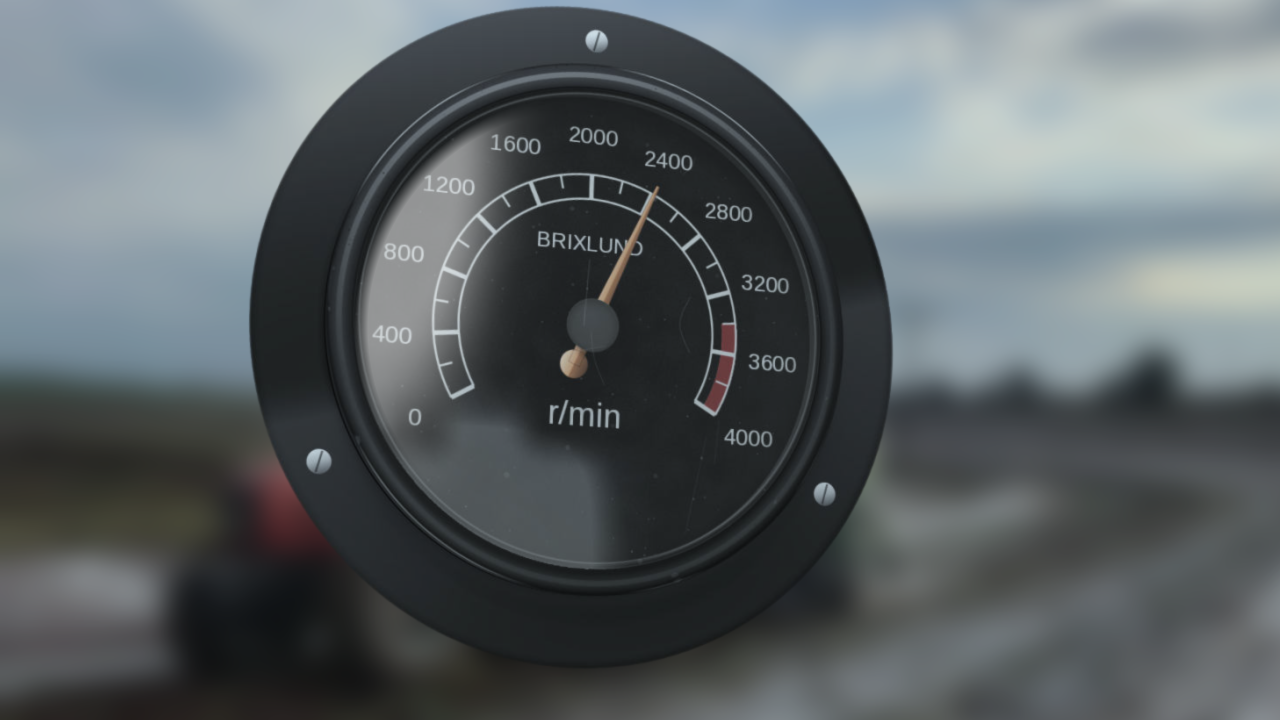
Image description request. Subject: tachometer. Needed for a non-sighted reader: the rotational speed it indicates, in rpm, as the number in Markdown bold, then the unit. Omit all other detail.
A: **2400** rpm
